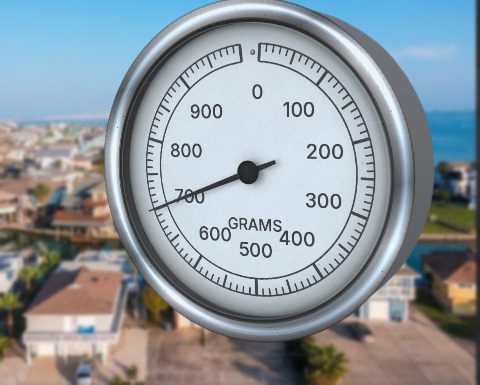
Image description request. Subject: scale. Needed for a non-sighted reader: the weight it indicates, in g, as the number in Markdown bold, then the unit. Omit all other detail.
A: **700** g
